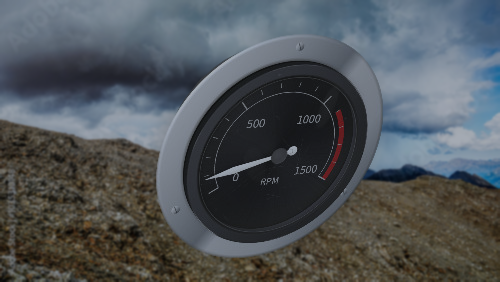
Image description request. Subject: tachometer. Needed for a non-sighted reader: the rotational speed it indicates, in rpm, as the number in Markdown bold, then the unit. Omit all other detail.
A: **100** rpm
